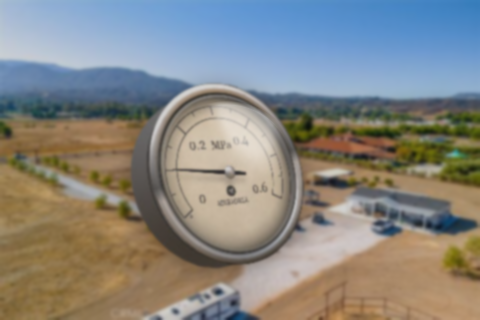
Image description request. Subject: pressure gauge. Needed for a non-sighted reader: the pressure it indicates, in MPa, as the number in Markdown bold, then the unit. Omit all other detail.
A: **0.1** MPa
